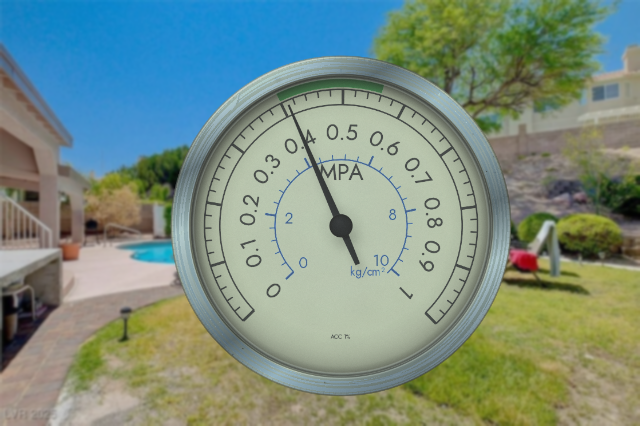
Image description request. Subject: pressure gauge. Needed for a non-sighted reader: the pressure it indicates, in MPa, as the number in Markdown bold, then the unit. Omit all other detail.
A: **0.41** MPa
